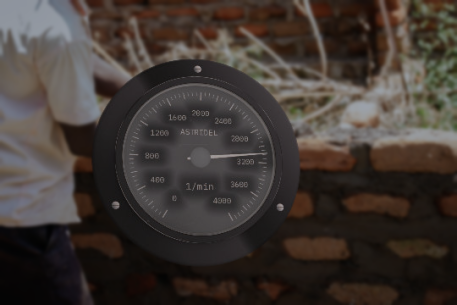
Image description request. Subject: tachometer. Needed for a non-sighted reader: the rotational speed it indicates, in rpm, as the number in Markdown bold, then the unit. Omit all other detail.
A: **3100** rpm
